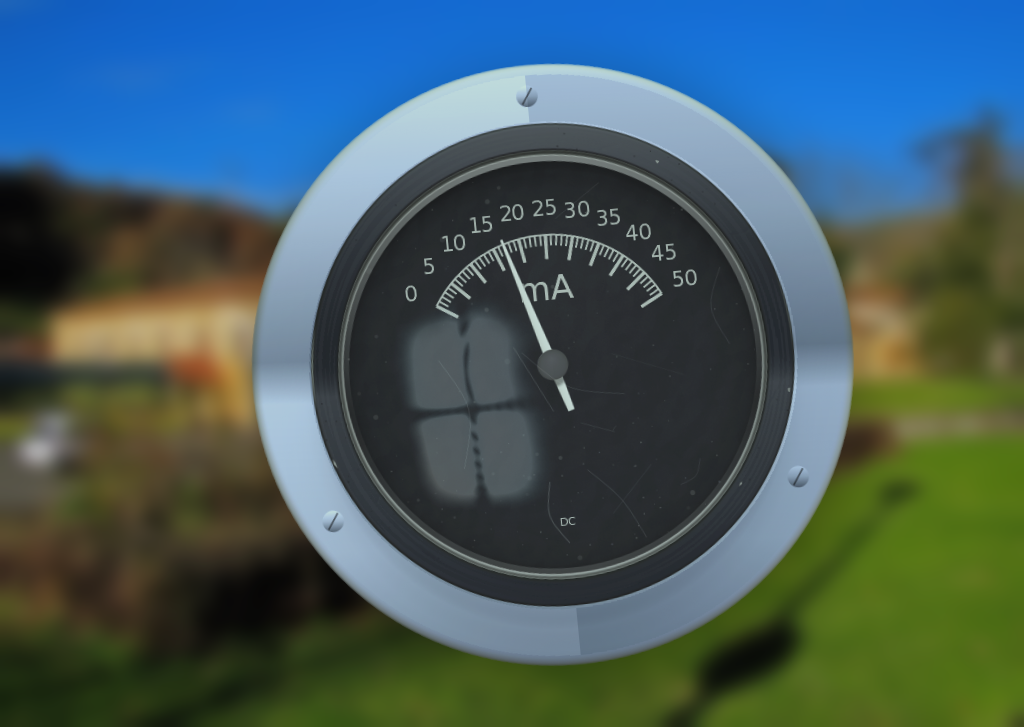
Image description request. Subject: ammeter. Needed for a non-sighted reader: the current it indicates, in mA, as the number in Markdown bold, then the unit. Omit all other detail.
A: **17** mA
